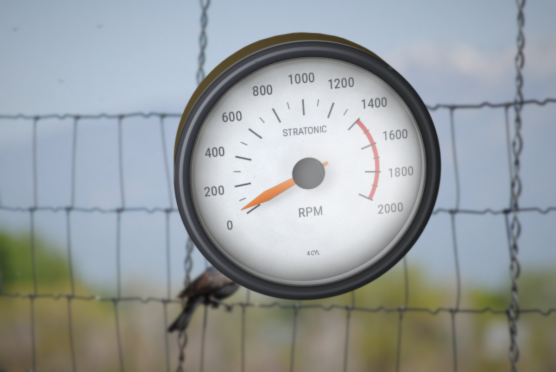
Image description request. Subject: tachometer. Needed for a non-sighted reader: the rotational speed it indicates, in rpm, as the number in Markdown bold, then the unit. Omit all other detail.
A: **50** rpm
